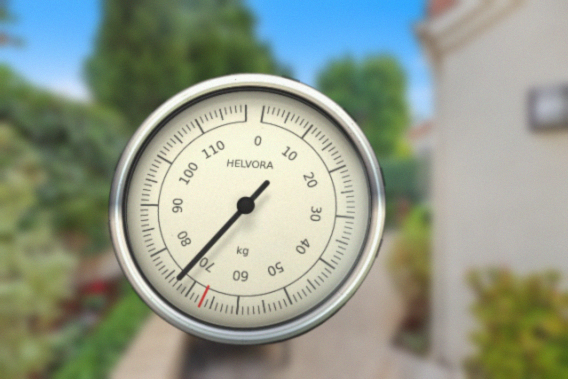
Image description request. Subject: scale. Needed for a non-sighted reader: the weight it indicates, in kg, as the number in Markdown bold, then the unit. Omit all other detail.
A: **73** kg
